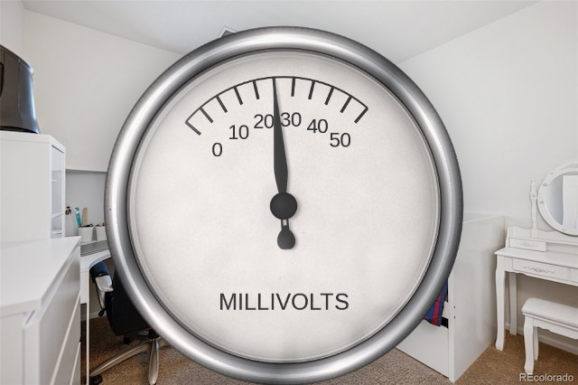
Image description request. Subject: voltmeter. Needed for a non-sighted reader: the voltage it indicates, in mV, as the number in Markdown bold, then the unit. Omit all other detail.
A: **25** mV
